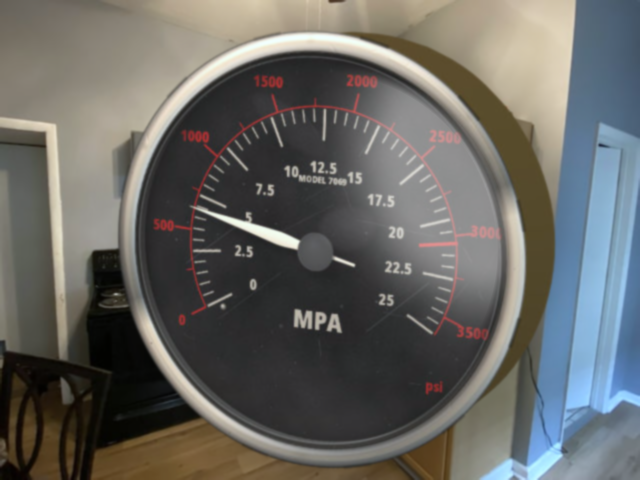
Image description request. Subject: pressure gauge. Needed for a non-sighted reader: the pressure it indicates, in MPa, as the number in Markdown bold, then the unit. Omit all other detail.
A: **4.5** MPa
